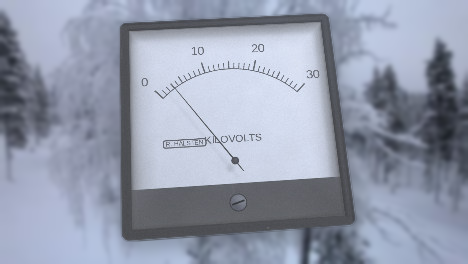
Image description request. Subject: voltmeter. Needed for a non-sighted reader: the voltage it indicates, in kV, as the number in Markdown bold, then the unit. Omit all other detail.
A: **3** kV
